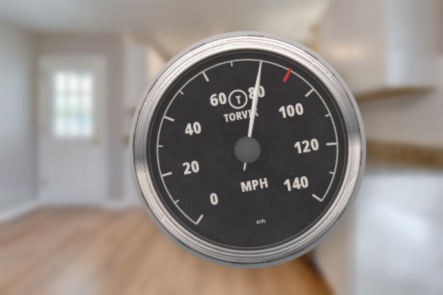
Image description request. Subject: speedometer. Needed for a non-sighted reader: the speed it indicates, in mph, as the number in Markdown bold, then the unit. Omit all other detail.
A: **80** mph
